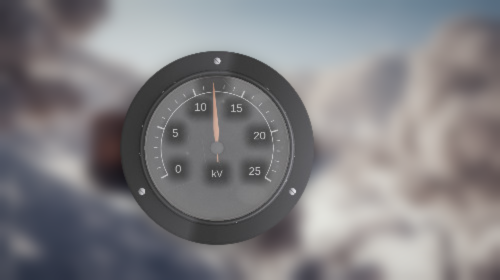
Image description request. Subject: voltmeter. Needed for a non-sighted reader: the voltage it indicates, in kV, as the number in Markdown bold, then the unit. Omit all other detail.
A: **12** kV
